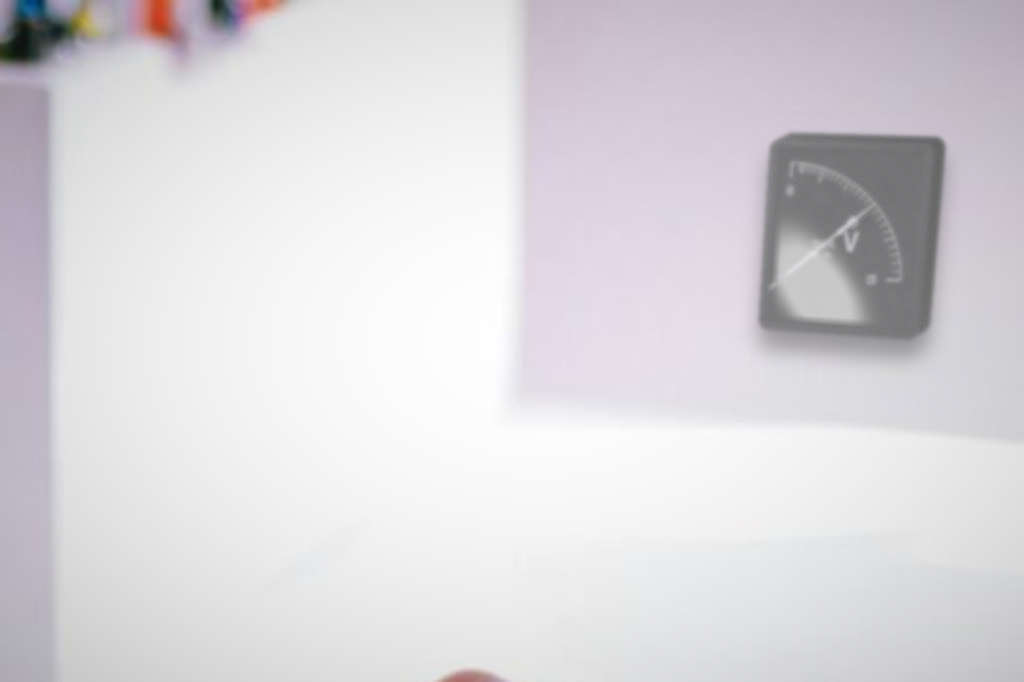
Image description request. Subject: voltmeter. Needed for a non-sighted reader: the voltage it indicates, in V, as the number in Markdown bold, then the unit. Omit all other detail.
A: **10** V
